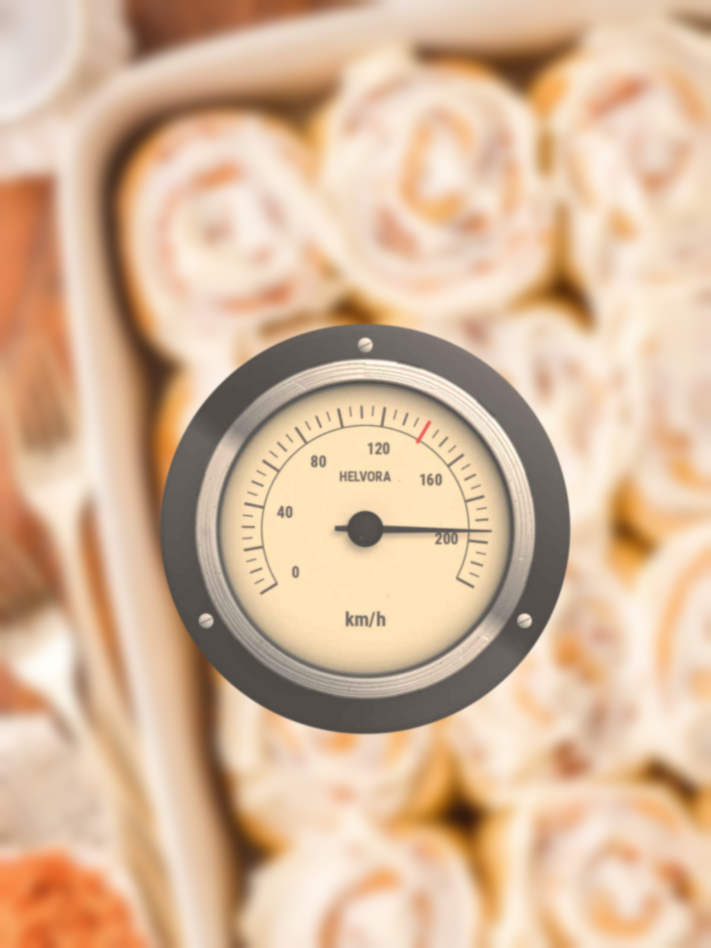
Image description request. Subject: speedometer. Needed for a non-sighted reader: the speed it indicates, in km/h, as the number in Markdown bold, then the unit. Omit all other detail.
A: **195** km/h
